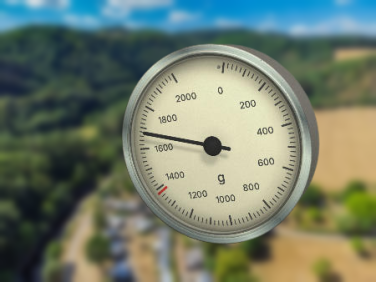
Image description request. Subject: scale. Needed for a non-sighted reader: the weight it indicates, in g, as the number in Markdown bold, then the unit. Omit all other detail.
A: **1680** g
